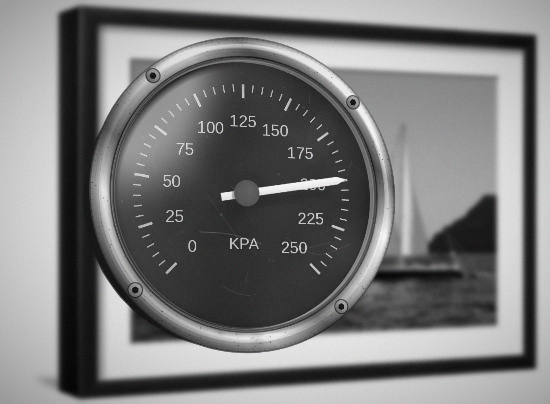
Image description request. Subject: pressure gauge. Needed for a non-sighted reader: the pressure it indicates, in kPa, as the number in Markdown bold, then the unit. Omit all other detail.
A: **200** kPa
